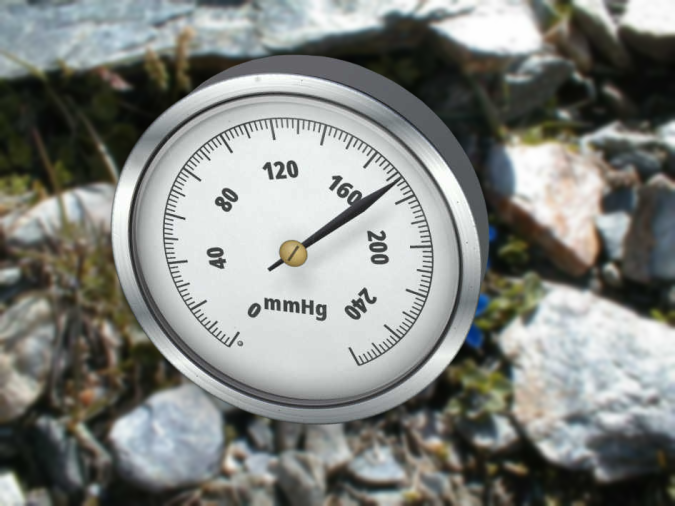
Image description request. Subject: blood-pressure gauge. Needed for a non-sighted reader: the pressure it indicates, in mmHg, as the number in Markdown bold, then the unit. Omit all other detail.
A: **172** mmHg
